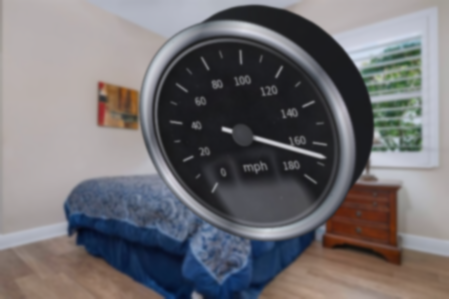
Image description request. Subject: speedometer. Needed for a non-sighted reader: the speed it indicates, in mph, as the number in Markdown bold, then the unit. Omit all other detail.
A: **165** mph
